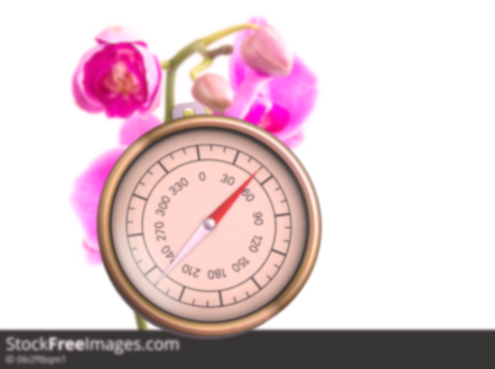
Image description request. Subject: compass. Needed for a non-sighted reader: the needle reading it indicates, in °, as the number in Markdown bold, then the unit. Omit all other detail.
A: **50** °
